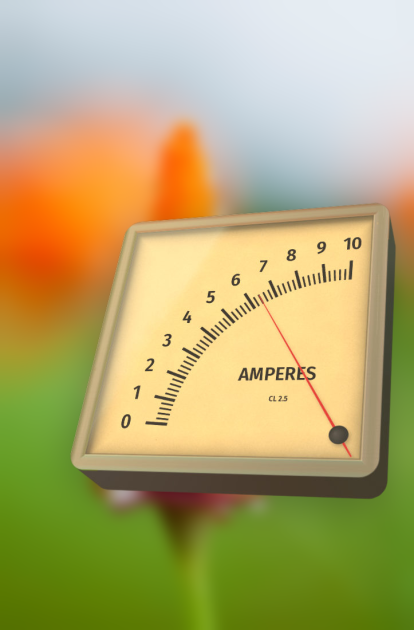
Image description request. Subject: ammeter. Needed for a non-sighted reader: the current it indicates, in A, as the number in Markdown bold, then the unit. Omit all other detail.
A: **6.4** A
